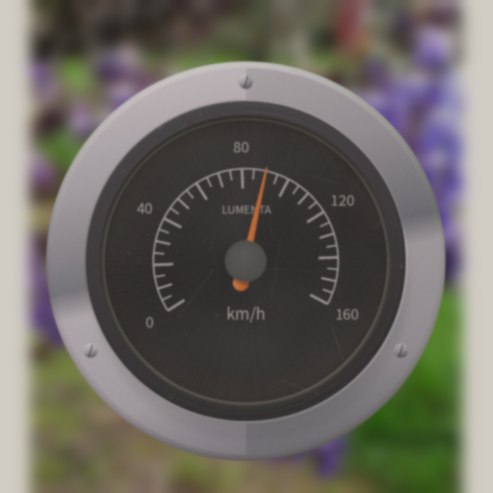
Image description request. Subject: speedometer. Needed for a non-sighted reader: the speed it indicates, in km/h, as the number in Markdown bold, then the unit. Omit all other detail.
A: **90** km/h
